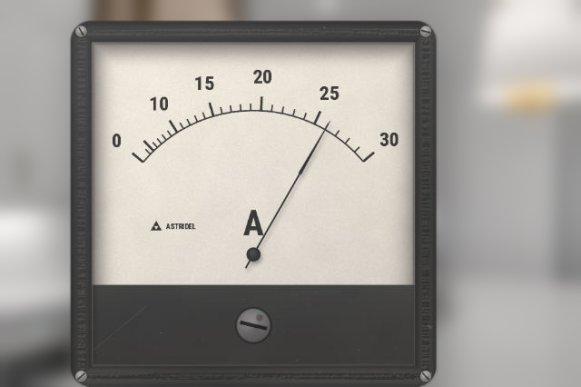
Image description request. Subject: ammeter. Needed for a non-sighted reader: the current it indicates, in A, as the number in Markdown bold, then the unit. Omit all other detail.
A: **26** A
